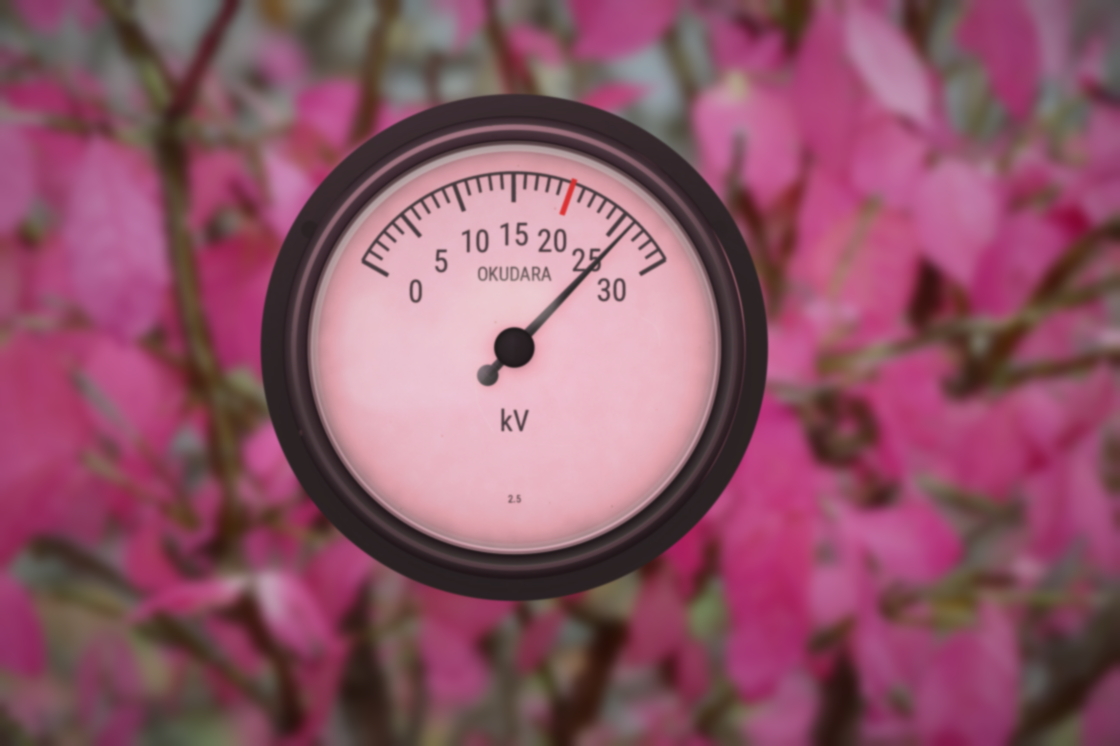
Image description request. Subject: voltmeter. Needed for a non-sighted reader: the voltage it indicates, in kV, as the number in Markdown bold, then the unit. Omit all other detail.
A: **26** kV
